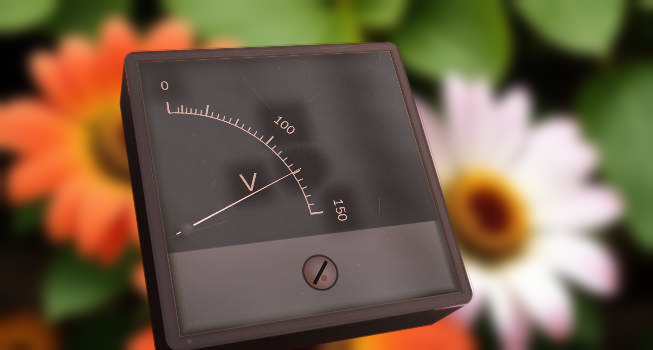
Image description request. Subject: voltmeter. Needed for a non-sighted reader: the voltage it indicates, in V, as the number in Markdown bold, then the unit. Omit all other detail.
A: **125** V
